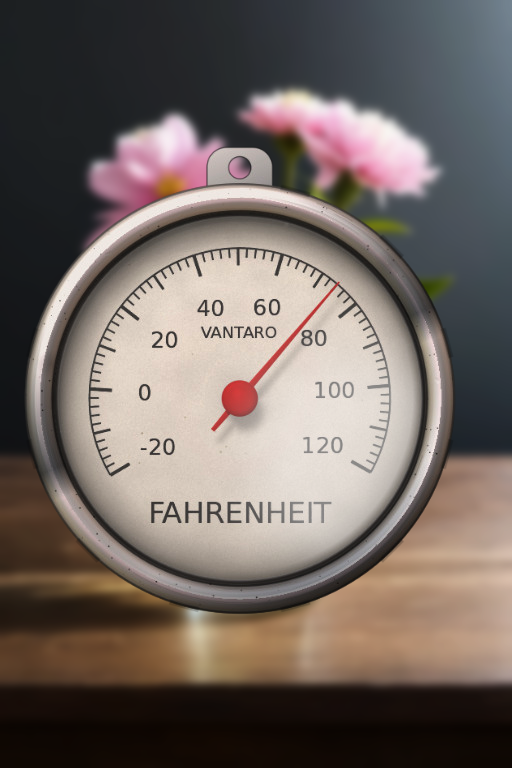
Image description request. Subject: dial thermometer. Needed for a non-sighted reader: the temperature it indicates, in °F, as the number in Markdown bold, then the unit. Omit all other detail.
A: **74** °F
